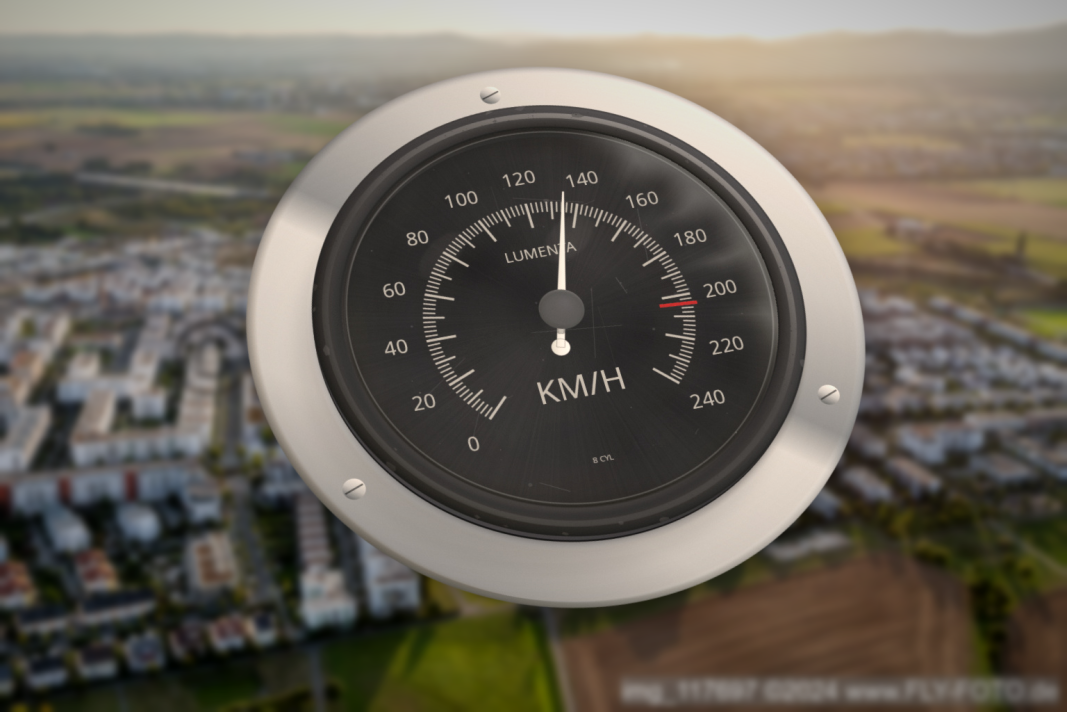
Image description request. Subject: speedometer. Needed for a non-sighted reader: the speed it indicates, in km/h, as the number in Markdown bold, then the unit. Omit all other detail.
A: **134** km/h
